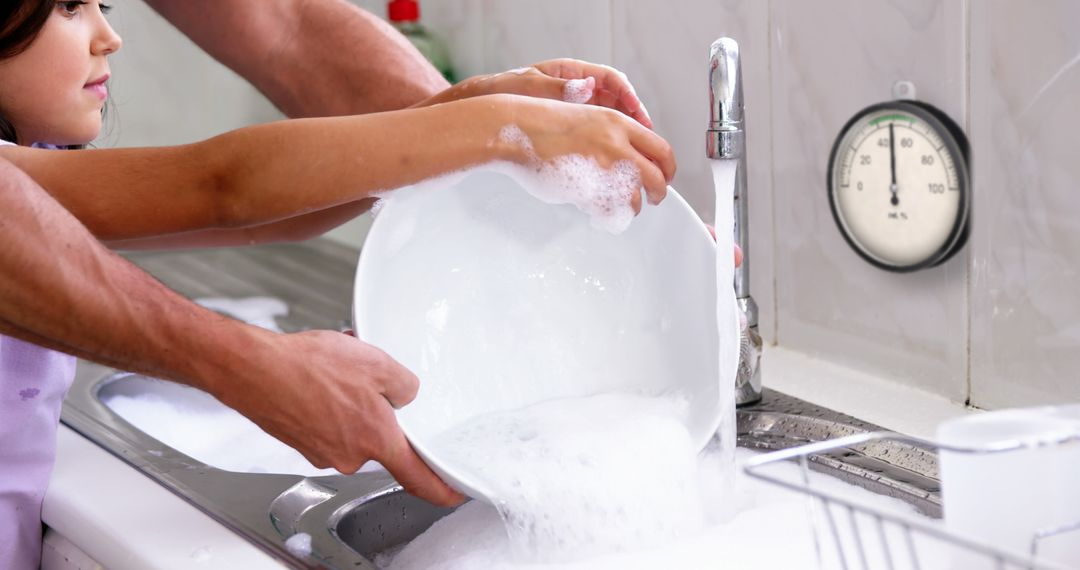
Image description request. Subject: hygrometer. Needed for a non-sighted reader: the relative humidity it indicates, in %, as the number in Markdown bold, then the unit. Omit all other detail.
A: **50** %
